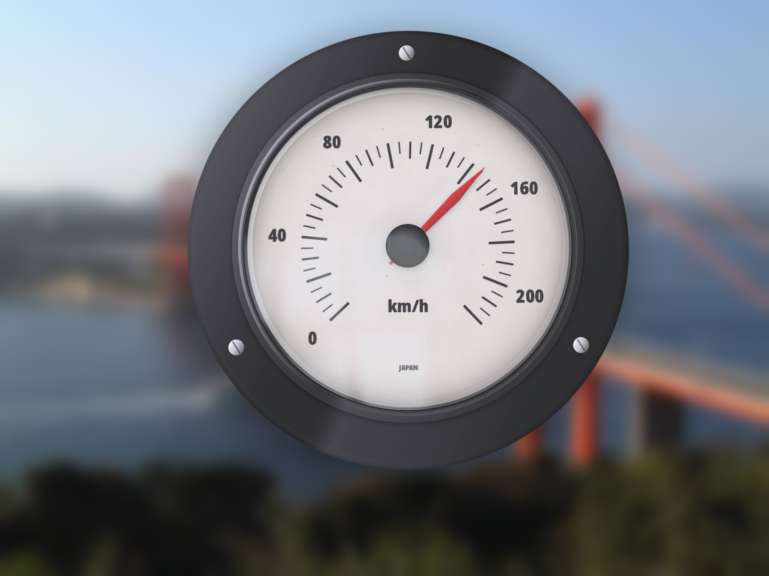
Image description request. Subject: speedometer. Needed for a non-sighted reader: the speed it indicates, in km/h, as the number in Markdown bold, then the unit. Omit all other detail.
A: **145** km/h
